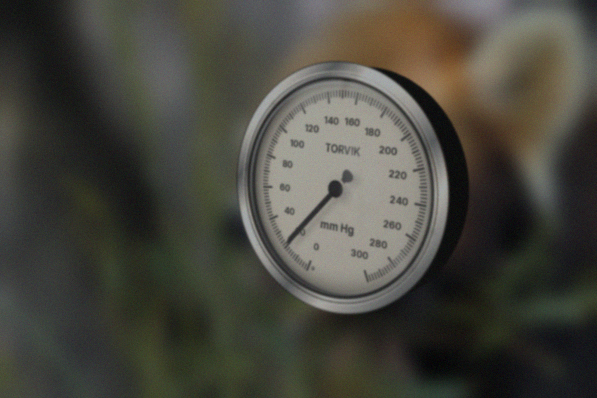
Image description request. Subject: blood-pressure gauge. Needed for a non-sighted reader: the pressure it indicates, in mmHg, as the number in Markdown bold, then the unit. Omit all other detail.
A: **20** mmHg
